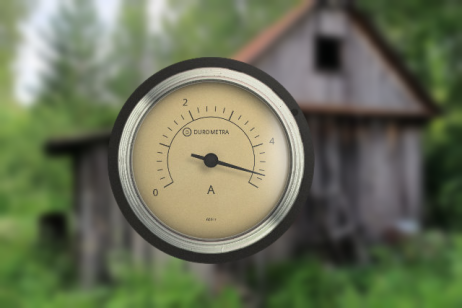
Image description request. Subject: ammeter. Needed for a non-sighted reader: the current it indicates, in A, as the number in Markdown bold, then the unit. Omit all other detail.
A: **4.7** A
